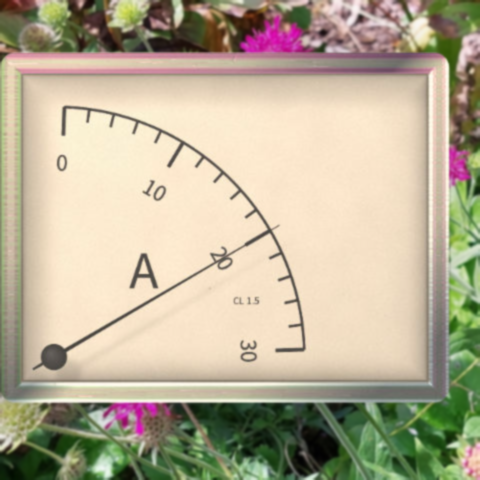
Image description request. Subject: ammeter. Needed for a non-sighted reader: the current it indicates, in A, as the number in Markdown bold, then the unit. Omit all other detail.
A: **20** A
